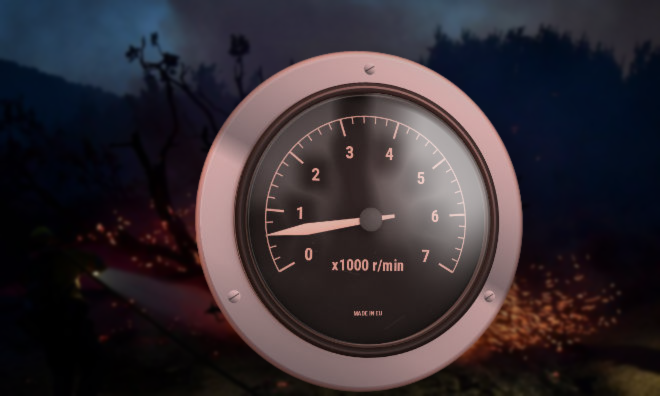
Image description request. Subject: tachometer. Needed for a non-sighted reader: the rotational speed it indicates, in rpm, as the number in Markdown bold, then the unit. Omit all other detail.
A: **600** rpm
